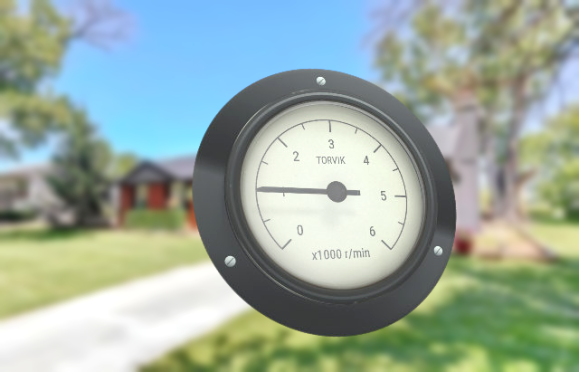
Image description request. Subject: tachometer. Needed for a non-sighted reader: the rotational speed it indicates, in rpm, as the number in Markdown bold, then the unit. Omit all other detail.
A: **1000** rpm
